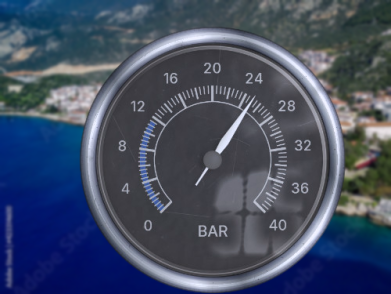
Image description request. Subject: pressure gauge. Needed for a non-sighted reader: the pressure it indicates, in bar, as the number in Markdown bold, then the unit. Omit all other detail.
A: **25** bar
